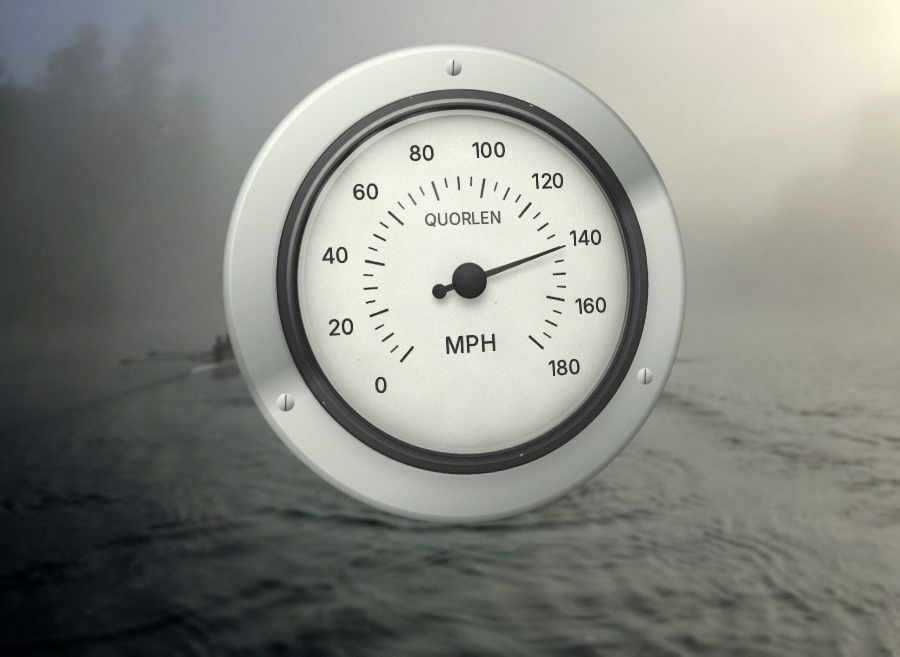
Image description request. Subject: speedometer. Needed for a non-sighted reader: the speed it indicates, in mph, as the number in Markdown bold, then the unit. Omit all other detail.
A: **140** mph
